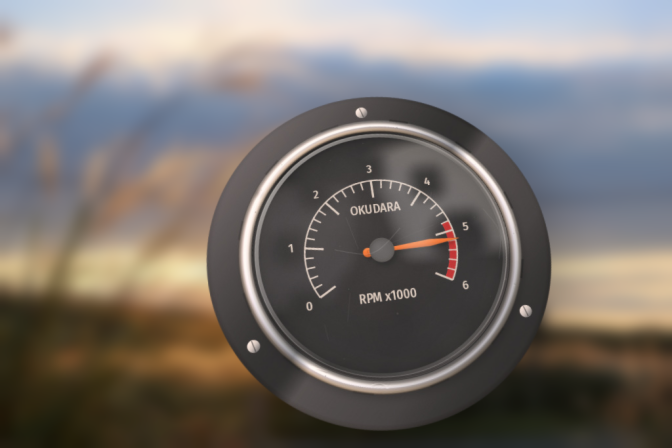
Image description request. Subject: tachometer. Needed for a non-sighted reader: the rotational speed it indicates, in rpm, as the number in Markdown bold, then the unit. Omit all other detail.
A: **5200** rpm
